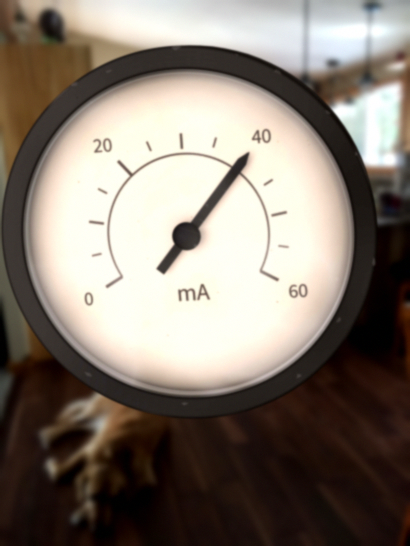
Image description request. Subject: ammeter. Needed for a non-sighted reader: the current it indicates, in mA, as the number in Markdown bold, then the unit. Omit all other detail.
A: **40** mA
